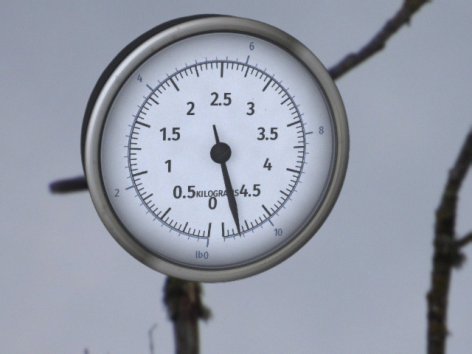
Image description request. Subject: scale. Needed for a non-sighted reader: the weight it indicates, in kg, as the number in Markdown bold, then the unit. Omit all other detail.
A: **4.85** kg
